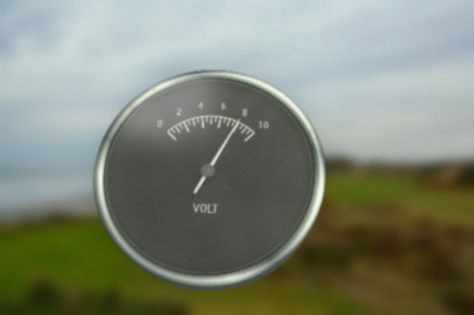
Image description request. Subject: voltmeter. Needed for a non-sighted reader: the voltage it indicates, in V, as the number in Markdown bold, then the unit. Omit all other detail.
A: **8** V
